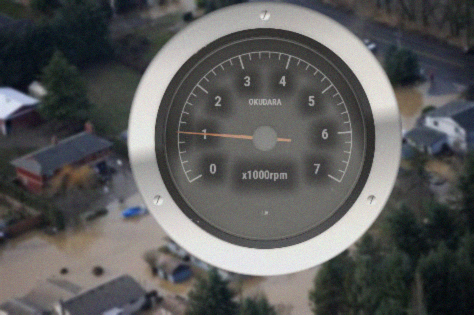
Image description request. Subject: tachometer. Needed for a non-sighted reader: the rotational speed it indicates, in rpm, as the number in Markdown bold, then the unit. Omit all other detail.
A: **1000** rpm
